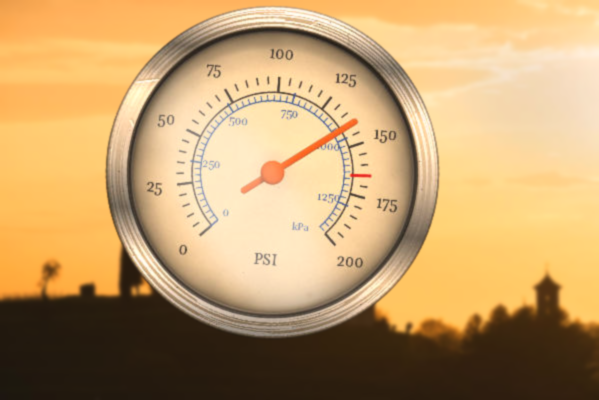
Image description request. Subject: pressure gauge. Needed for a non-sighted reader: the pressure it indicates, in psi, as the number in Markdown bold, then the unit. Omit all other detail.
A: **140** psi
